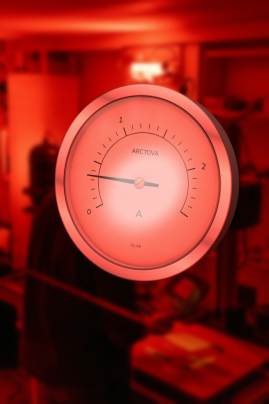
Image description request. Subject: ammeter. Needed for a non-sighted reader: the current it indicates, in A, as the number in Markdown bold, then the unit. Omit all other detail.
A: **0.35** A
